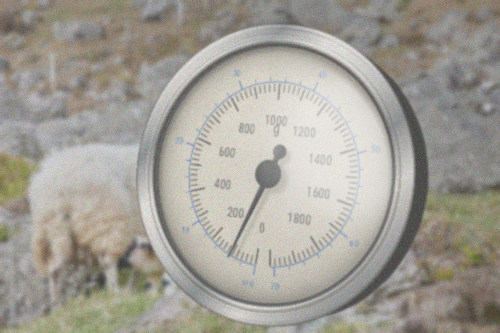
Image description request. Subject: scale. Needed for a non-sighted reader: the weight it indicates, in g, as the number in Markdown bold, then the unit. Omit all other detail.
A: **100** g
